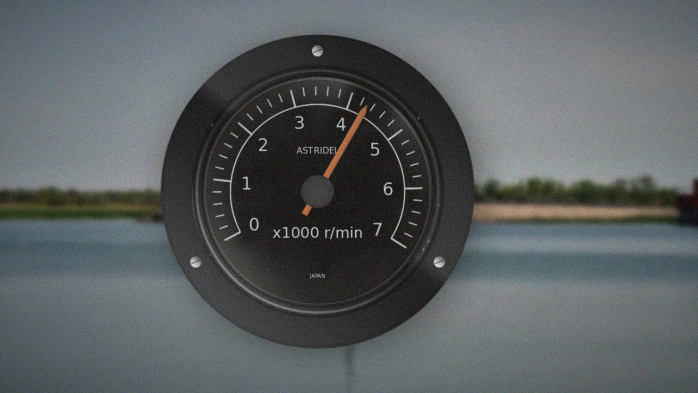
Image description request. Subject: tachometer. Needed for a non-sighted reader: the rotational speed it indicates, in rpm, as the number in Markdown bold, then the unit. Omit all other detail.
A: **4300** rpm
